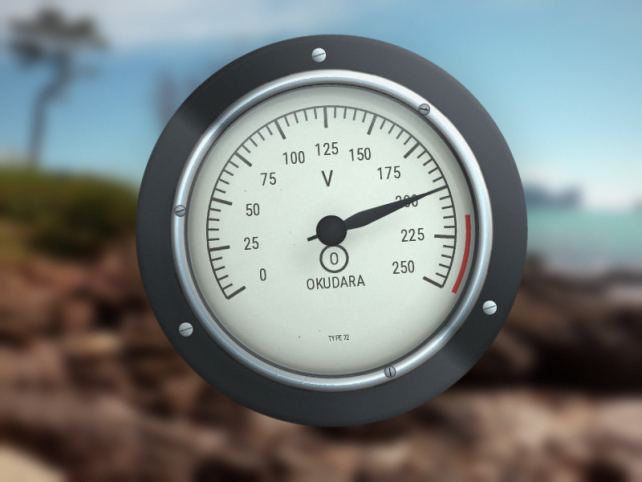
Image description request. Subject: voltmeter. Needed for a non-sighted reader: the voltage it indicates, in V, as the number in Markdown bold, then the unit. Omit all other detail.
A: **200** V
